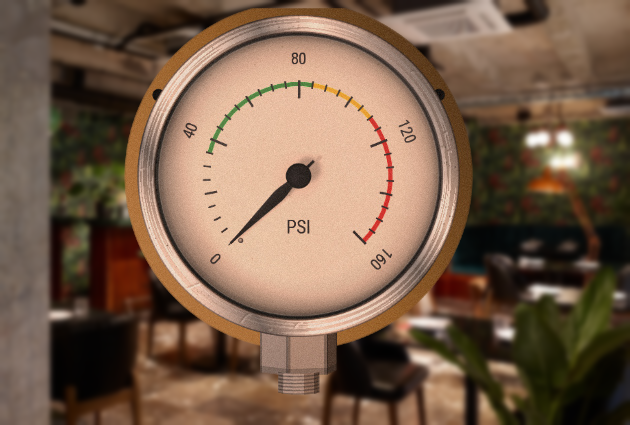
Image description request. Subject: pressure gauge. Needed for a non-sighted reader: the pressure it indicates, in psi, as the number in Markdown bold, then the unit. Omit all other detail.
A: **0** psi
